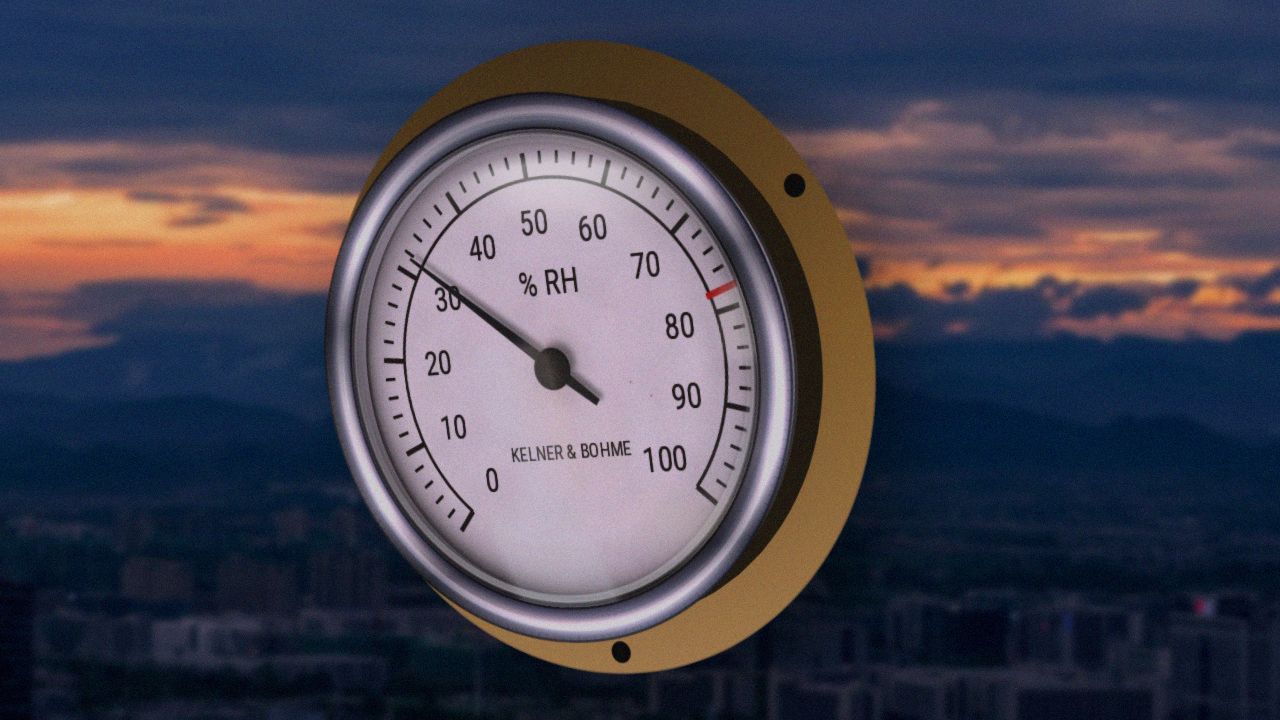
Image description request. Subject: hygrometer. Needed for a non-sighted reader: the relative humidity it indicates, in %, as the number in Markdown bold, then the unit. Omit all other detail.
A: **32** %
